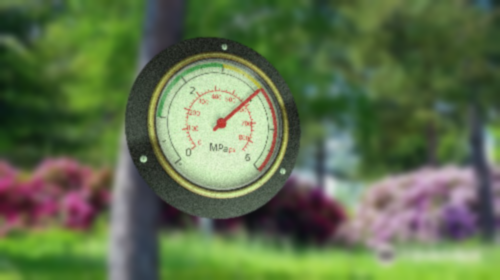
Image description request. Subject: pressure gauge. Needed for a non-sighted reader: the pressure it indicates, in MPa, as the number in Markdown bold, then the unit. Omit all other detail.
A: **4** MPa
